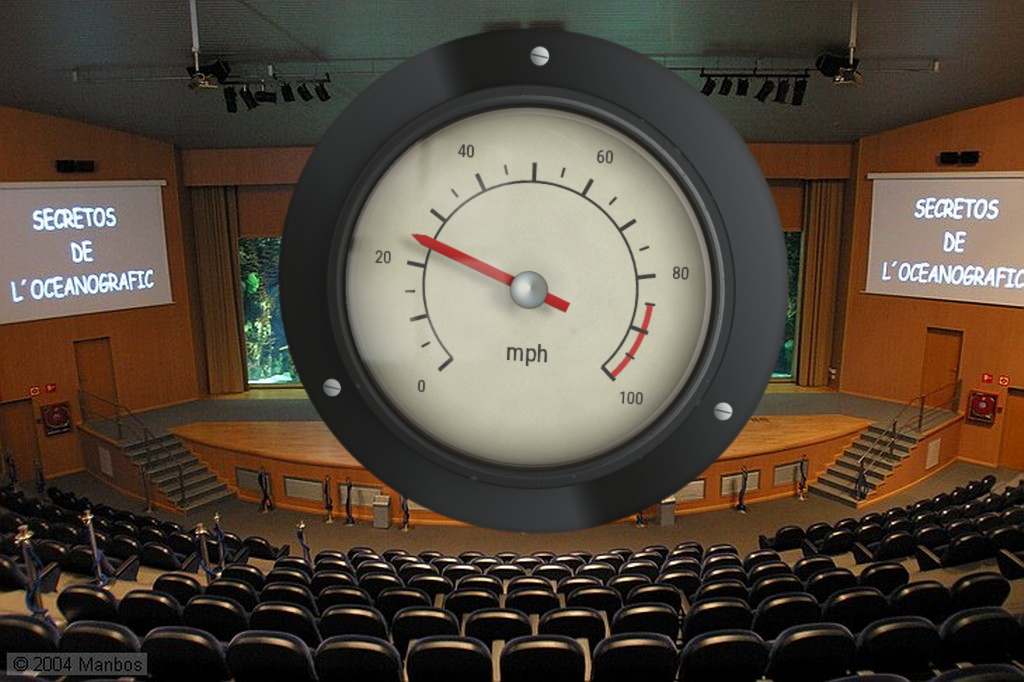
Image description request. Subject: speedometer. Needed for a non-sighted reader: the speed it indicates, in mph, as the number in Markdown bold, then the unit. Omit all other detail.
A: **25** mph
